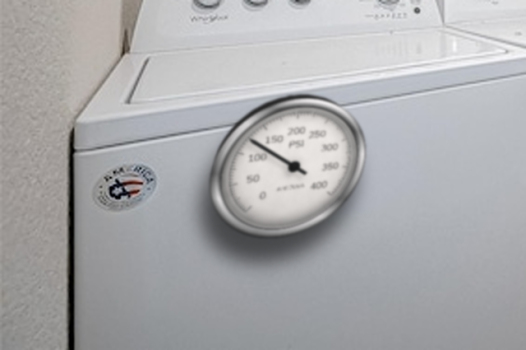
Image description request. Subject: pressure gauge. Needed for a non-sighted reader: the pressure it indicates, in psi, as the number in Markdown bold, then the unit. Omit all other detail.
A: **125** psi
